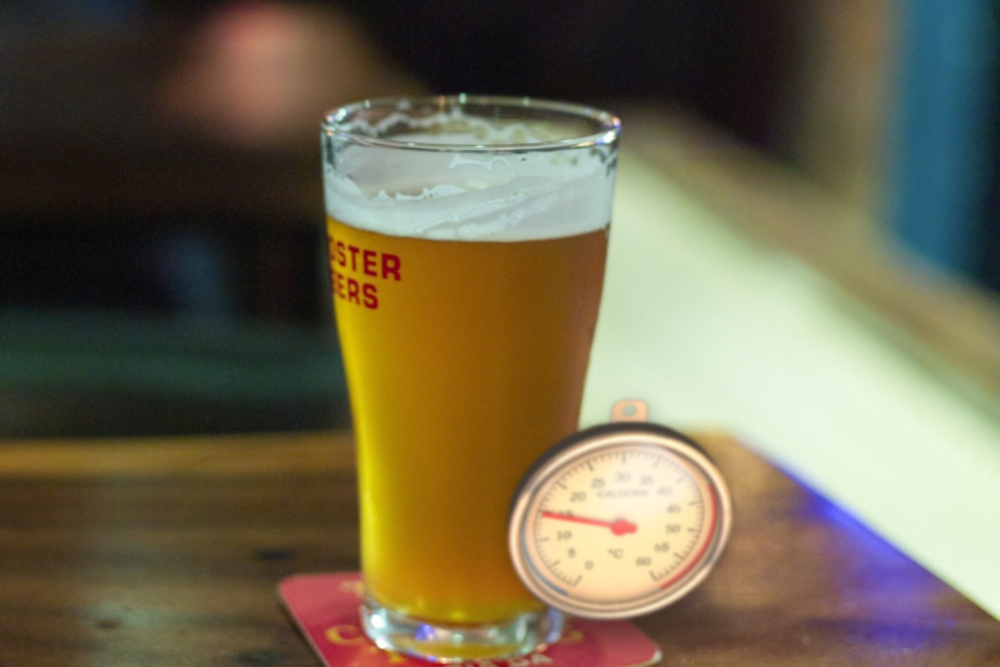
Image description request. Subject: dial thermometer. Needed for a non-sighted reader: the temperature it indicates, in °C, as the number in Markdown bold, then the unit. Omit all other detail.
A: **15** °C
